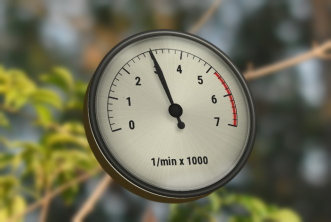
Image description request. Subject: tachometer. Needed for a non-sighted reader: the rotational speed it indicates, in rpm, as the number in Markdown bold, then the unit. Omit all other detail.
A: **3000** rpm
